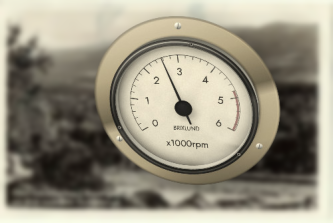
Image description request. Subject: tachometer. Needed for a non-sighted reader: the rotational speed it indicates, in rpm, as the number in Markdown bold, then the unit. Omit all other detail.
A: **2600** rpm
